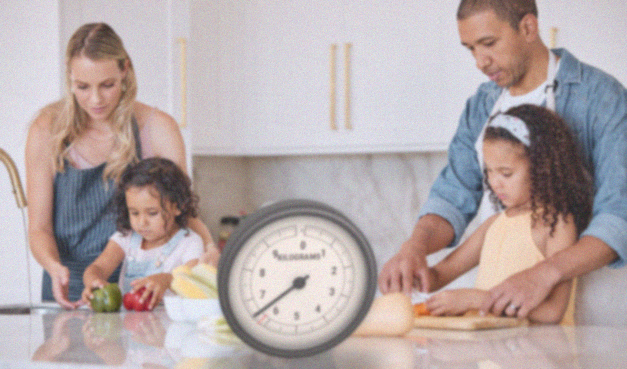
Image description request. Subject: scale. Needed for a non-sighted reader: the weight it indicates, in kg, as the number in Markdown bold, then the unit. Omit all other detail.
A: **6.5** kg
